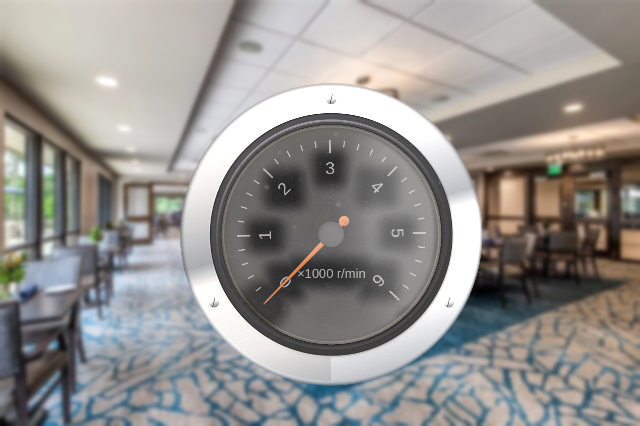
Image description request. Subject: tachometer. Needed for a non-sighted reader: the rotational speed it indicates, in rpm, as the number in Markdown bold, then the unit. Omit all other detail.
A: **0** rpm
